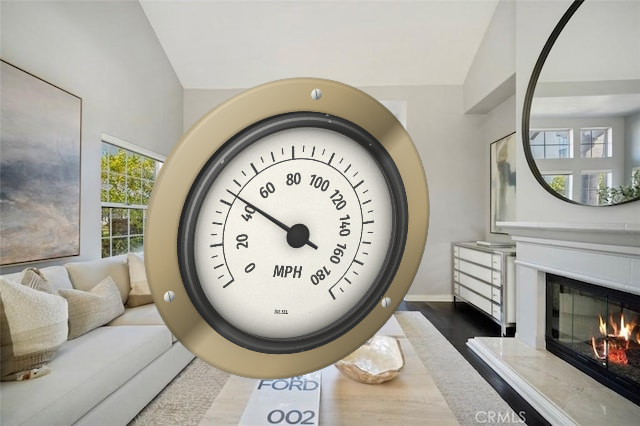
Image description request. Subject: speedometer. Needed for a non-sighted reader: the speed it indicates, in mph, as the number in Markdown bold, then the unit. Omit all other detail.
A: **45** mph
